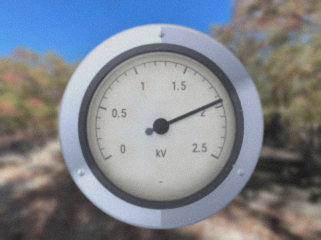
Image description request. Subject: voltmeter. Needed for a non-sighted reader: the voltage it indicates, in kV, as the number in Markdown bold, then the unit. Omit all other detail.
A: **1.95** kV
